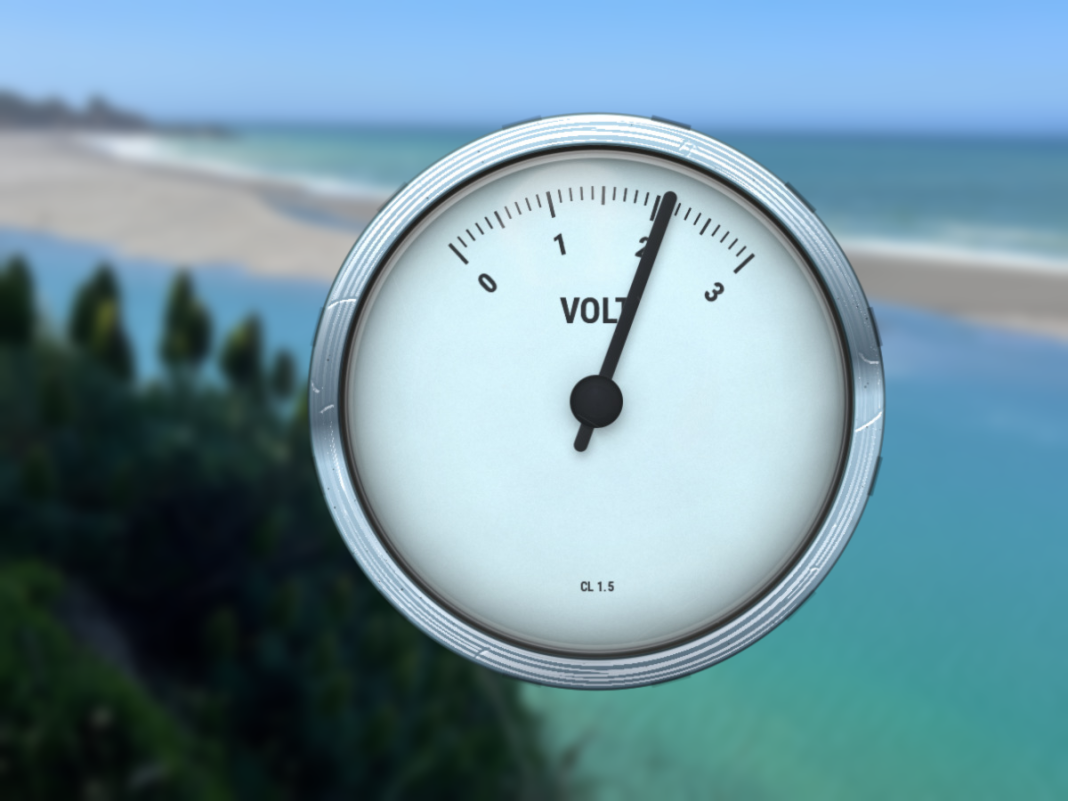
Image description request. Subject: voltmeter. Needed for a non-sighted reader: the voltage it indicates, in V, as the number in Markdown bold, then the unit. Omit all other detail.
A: **2.1** V
